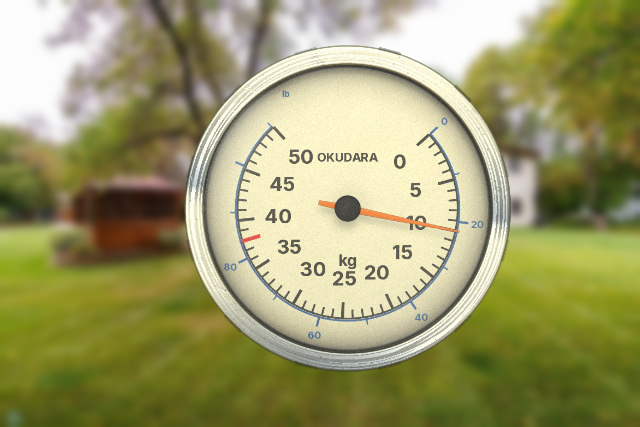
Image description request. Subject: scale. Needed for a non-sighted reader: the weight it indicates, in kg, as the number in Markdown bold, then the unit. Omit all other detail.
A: **10** kg
